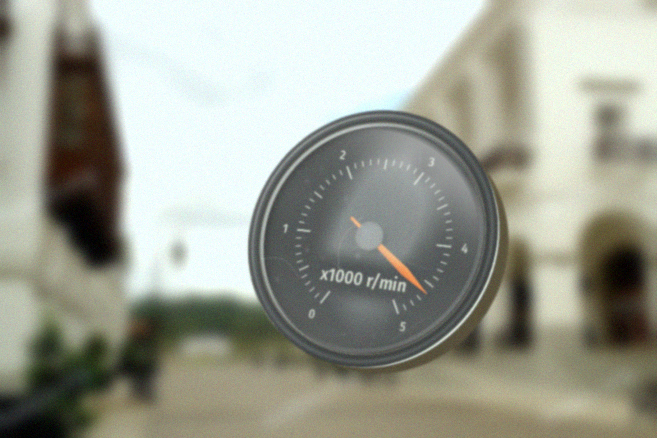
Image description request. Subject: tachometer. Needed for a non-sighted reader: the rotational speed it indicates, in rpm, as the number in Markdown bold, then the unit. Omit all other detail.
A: **4600** rpm
